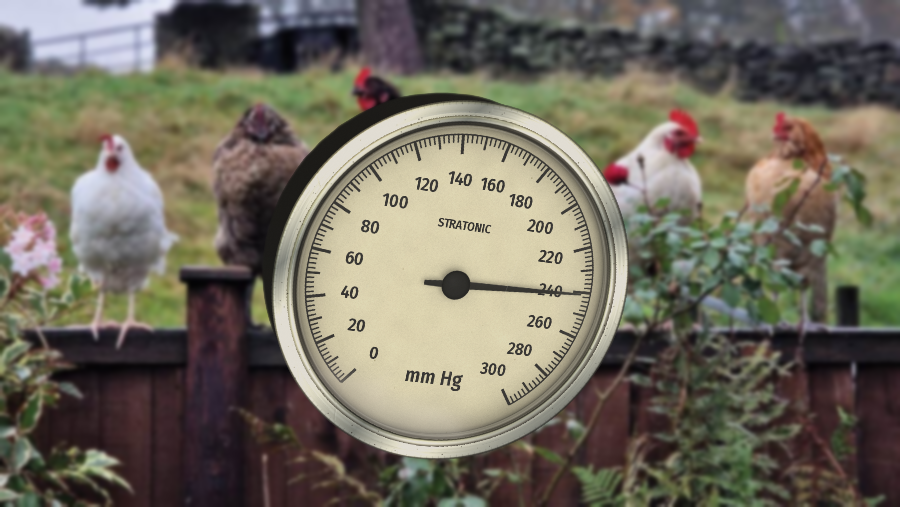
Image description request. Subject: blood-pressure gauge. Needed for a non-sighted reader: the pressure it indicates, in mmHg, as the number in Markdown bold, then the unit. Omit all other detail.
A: **240** mmHg
